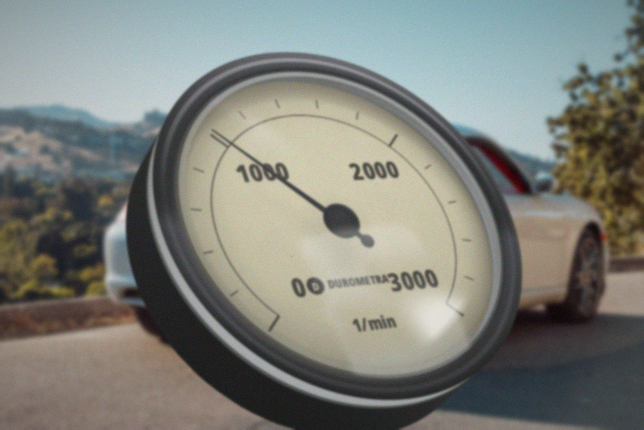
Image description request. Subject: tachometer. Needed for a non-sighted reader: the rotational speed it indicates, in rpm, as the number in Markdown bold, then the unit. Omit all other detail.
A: **1000** rpm
